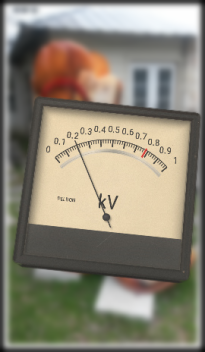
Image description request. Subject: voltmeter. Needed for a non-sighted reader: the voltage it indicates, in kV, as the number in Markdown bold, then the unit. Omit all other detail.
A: **0.2** kV
